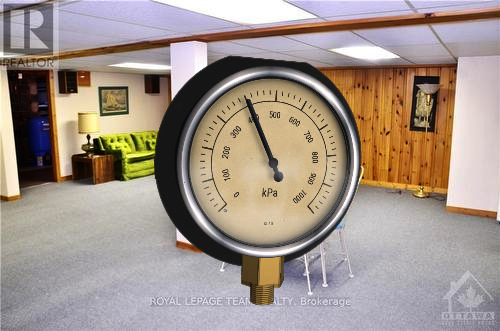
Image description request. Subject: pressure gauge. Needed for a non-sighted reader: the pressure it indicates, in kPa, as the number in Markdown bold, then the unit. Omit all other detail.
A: **400** kPa
